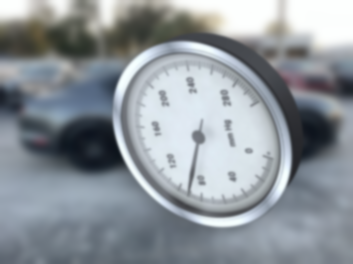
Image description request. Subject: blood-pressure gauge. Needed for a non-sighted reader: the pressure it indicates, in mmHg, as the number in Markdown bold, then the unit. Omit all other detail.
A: **90** mmHg
